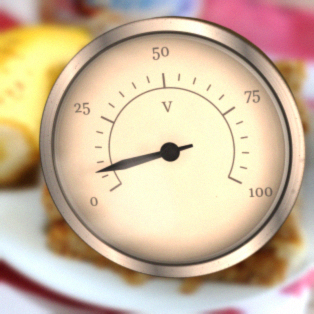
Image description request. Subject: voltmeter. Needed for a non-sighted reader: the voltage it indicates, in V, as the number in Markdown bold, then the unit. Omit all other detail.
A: **7.5** V
